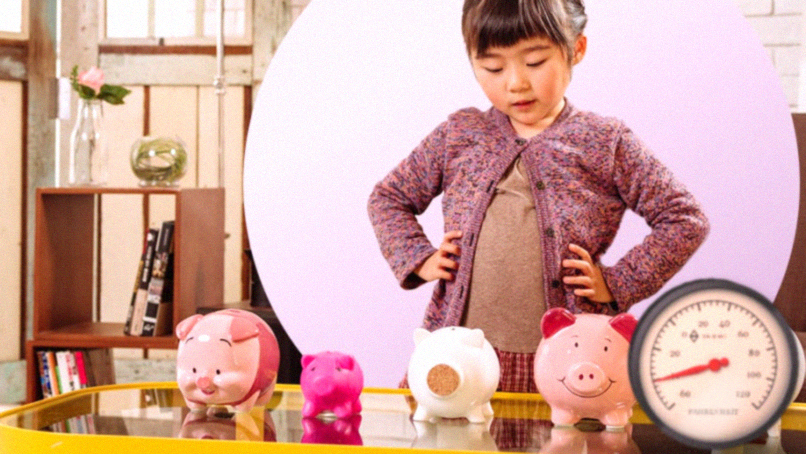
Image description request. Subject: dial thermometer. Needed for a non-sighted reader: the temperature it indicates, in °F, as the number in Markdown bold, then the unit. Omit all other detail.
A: **-40** °F
